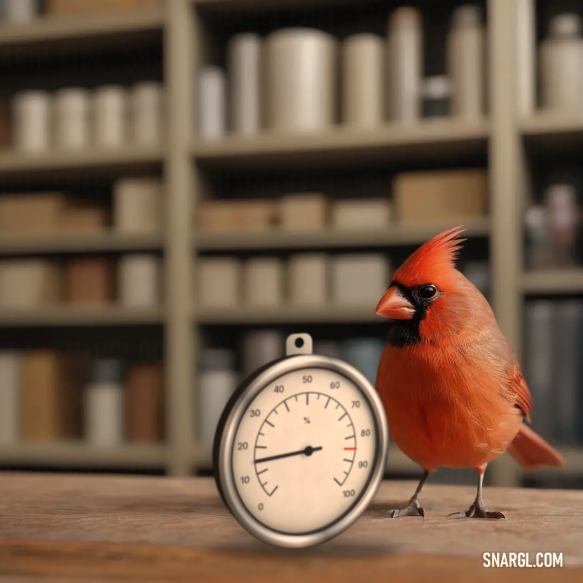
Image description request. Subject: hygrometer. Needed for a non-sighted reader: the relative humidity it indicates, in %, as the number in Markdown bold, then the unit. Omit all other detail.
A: **15** %
